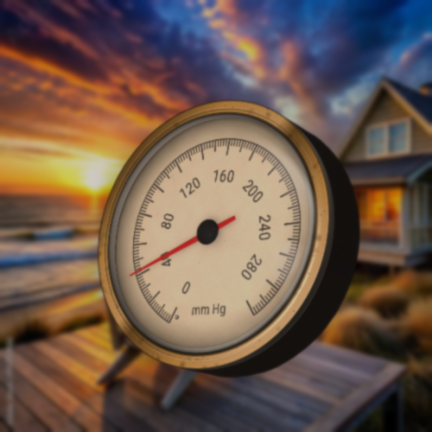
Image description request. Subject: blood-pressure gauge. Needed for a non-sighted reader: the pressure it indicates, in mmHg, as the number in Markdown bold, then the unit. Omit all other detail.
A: **40** mmHg
